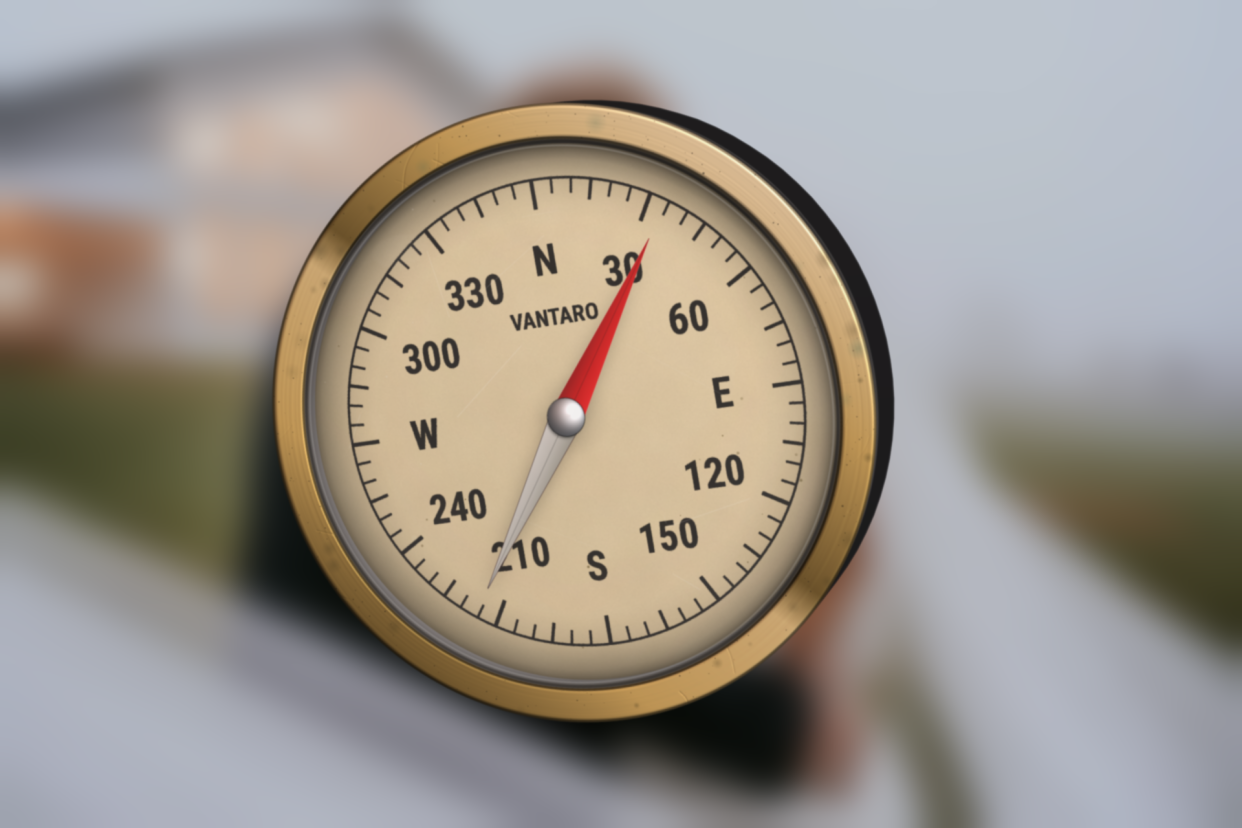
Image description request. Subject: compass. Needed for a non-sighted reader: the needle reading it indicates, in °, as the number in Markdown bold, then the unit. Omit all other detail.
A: **35** °
